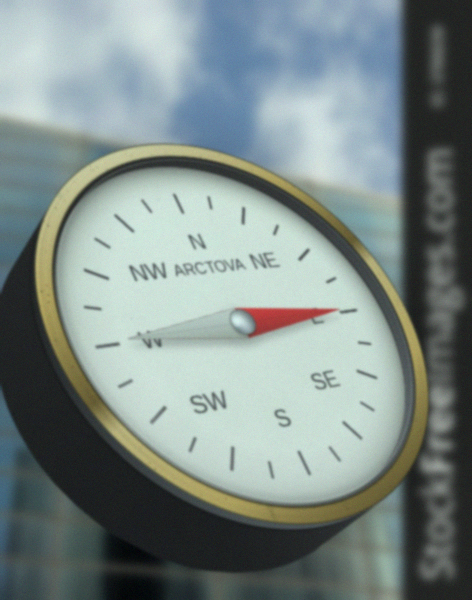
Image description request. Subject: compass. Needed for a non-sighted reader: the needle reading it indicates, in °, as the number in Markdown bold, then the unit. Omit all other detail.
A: **90** °
